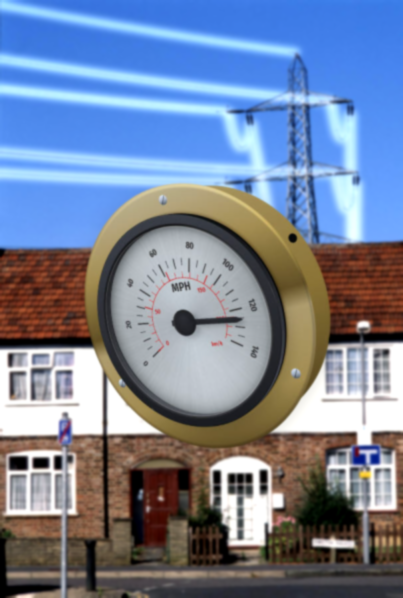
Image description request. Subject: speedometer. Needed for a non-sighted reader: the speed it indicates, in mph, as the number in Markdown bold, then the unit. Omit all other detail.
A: **125** mph
